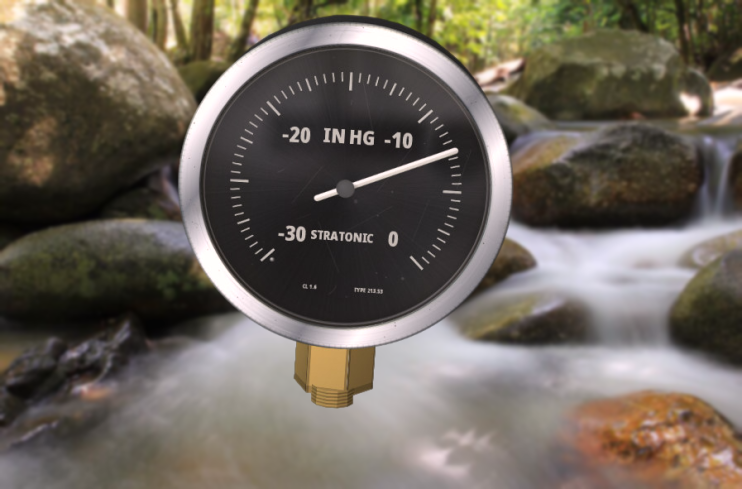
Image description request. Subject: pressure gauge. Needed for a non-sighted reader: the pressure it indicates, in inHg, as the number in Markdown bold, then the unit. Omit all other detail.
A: **-7.5** inHg
